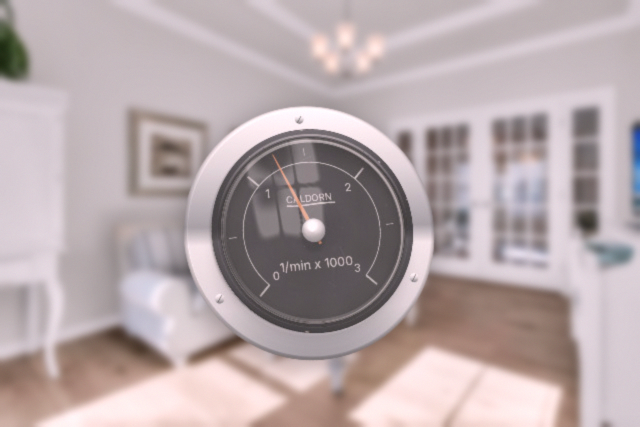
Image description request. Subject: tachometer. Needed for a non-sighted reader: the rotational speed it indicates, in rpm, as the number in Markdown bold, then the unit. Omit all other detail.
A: **1250** rpm
